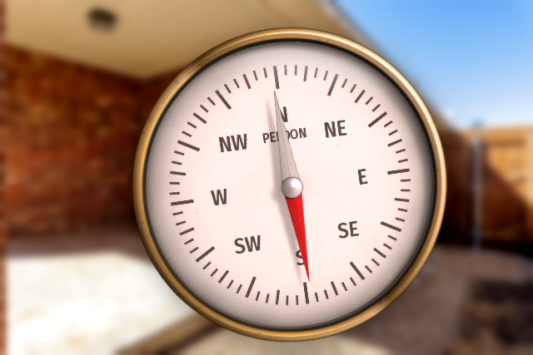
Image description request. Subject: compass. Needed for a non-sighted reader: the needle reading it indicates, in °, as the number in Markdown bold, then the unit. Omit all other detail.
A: **177.5** °
